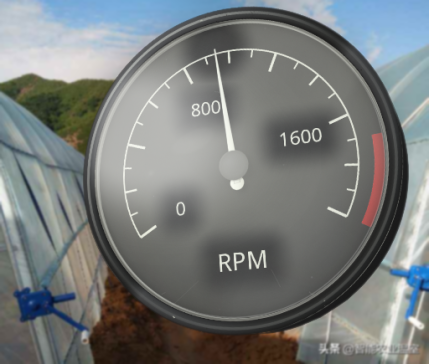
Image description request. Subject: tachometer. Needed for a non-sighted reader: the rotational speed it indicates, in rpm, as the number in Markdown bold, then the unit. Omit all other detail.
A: **950** rpm
